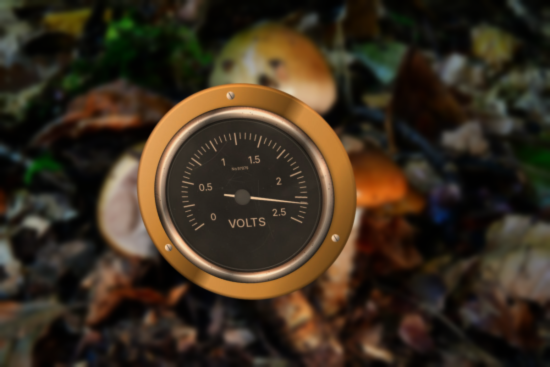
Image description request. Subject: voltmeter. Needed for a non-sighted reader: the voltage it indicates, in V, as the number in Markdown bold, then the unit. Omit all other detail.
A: **2.3** V
